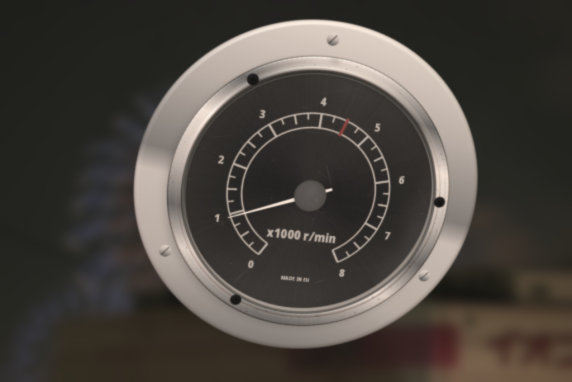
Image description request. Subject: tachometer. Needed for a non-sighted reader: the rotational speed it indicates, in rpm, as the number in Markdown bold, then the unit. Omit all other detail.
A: **1000** rpm
